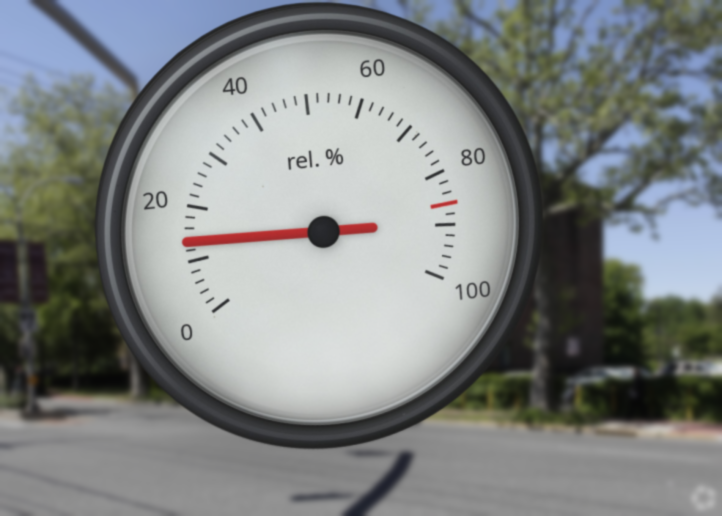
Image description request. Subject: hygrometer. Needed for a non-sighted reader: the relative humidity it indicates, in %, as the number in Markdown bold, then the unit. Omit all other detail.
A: **14** %
